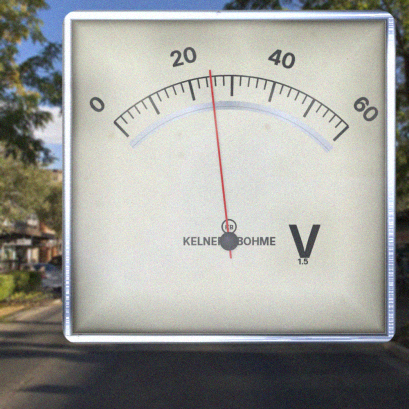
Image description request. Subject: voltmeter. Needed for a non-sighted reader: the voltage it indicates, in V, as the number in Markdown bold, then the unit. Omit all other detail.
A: **25** V
